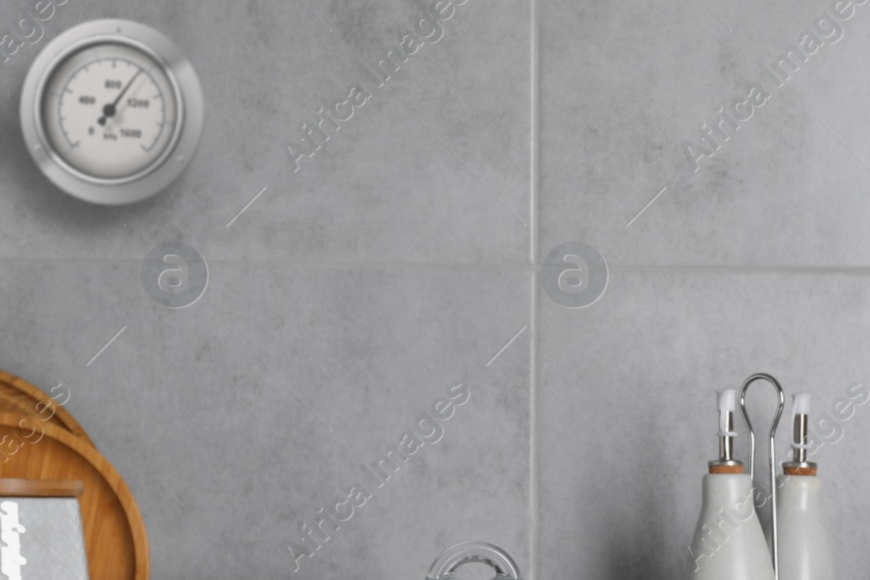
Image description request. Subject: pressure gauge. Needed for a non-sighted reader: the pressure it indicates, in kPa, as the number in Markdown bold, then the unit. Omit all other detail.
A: **1000** kPa
